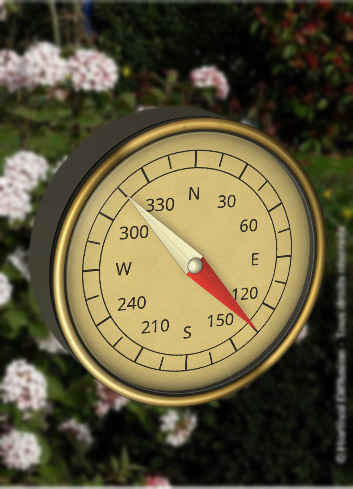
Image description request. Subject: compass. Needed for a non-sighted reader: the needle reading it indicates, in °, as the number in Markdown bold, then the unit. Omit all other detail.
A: **135** °
